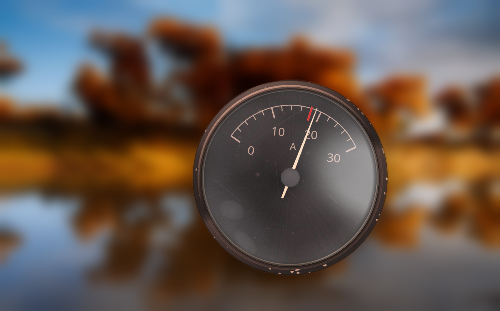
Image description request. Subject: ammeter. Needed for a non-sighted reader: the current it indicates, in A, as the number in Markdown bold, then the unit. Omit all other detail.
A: **19** A
